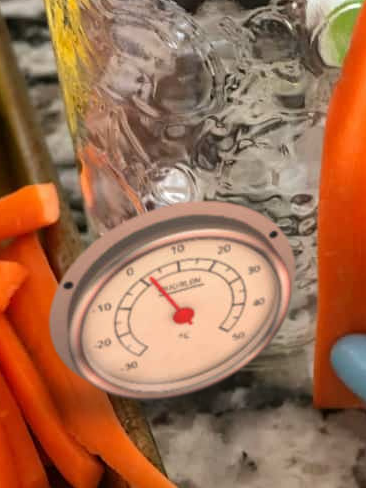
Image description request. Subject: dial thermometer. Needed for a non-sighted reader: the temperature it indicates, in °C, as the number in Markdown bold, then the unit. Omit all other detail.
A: **2.5** °C
